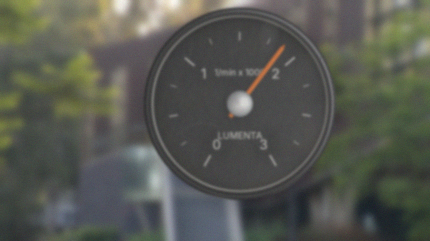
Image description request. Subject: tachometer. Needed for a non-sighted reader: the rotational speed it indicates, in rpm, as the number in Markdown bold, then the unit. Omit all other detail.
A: **1875** rpm
